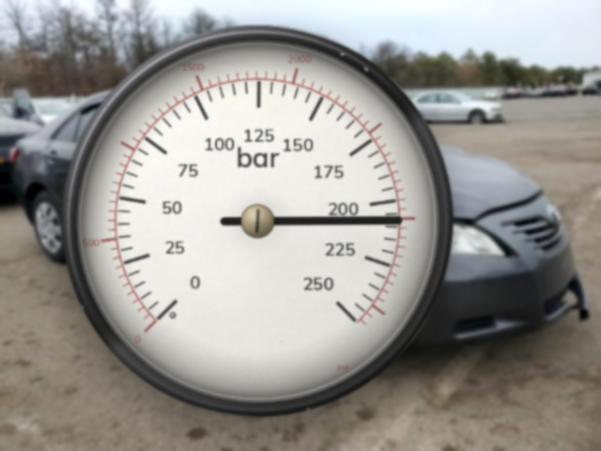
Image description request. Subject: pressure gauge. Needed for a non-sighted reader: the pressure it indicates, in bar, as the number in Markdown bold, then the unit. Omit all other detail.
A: **207.5** bar
